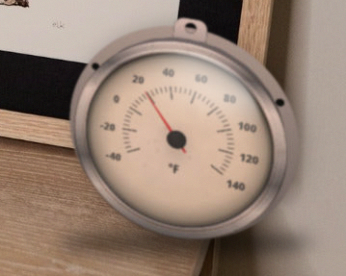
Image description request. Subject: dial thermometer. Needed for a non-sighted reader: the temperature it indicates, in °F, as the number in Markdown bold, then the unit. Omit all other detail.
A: **20** °F
